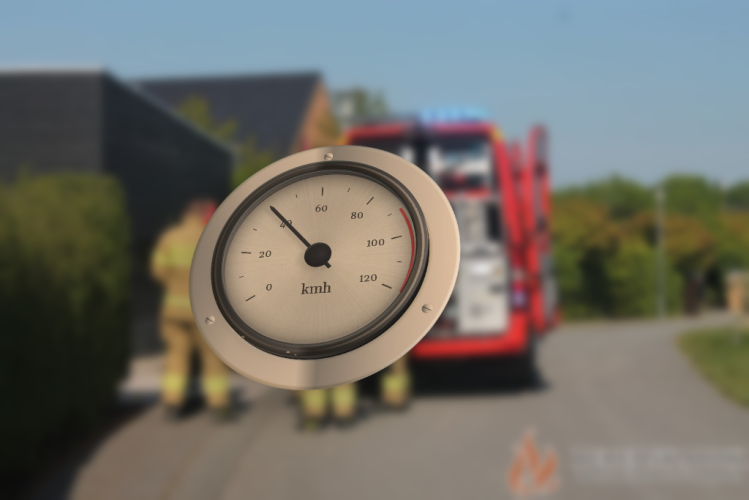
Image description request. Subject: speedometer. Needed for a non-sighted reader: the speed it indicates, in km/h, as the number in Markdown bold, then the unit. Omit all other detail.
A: **40** km/h
